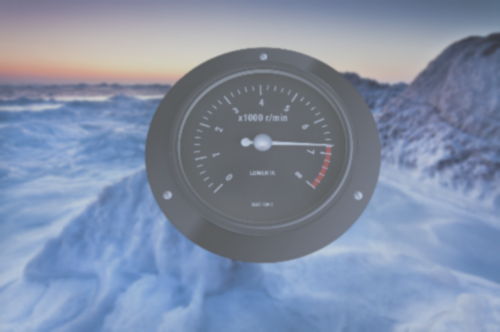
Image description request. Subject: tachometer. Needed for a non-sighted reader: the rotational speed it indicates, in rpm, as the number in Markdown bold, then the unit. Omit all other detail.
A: **6800** rpm
